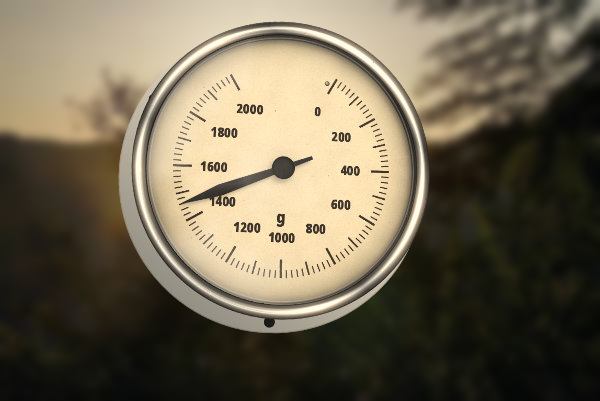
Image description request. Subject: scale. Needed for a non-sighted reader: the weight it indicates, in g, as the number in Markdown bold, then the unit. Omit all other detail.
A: **1460** g
